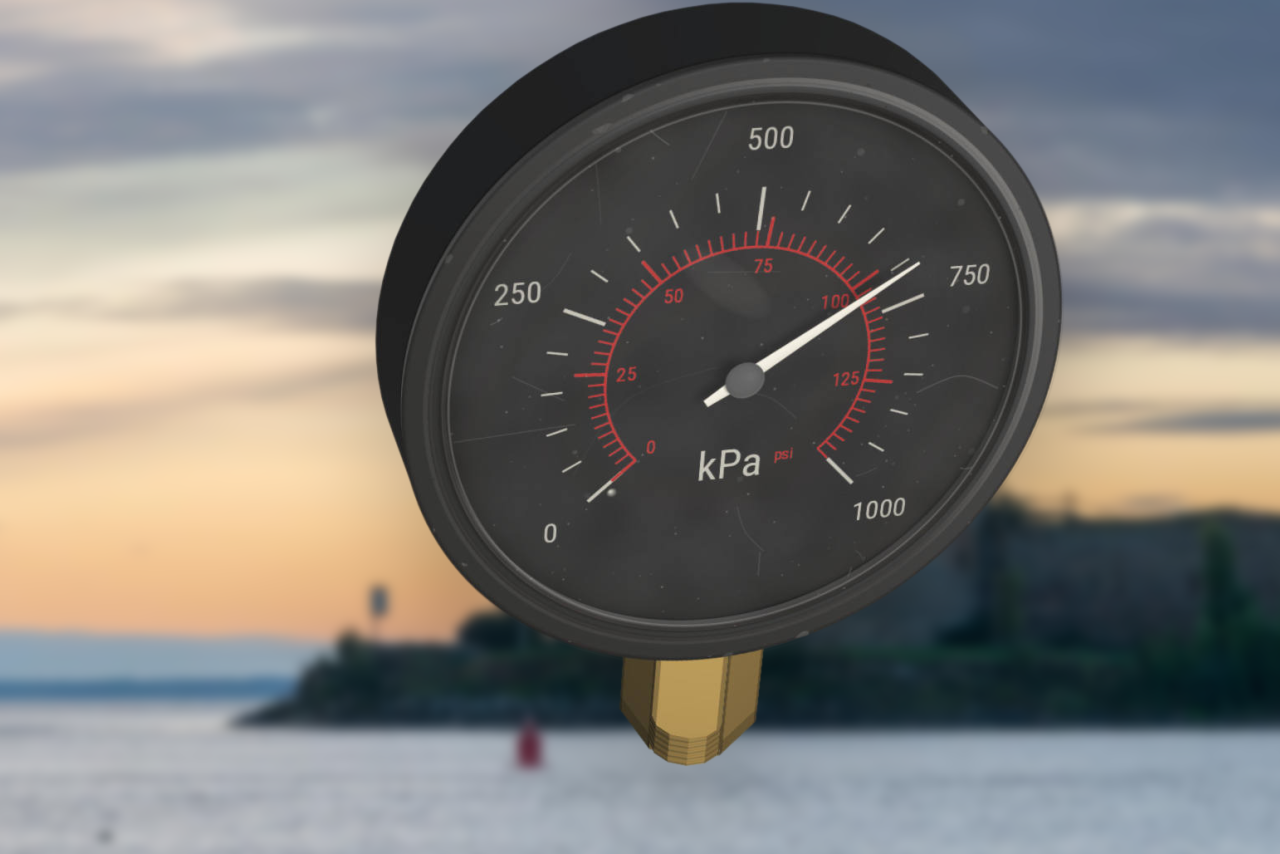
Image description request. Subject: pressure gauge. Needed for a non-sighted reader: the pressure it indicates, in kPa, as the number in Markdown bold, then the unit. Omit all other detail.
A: **700** kPa
